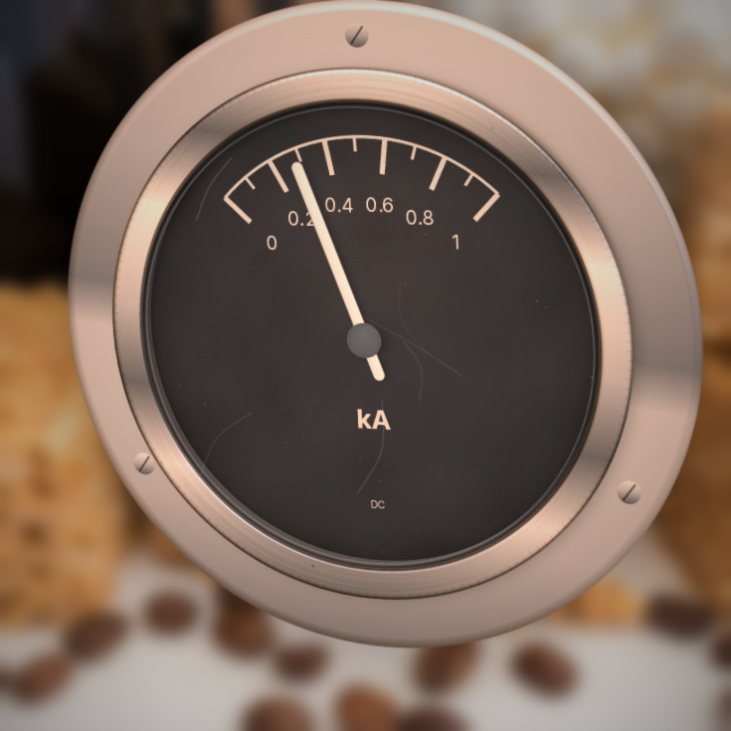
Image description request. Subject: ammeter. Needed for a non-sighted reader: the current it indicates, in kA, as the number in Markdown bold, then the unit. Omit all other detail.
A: **0.3** kA
